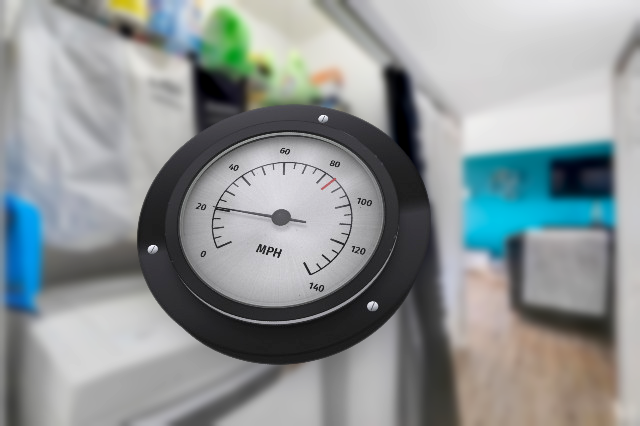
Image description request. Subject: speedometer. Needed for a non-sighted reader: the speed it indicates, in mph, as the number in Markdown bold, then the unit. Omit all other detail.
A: **20** mph
